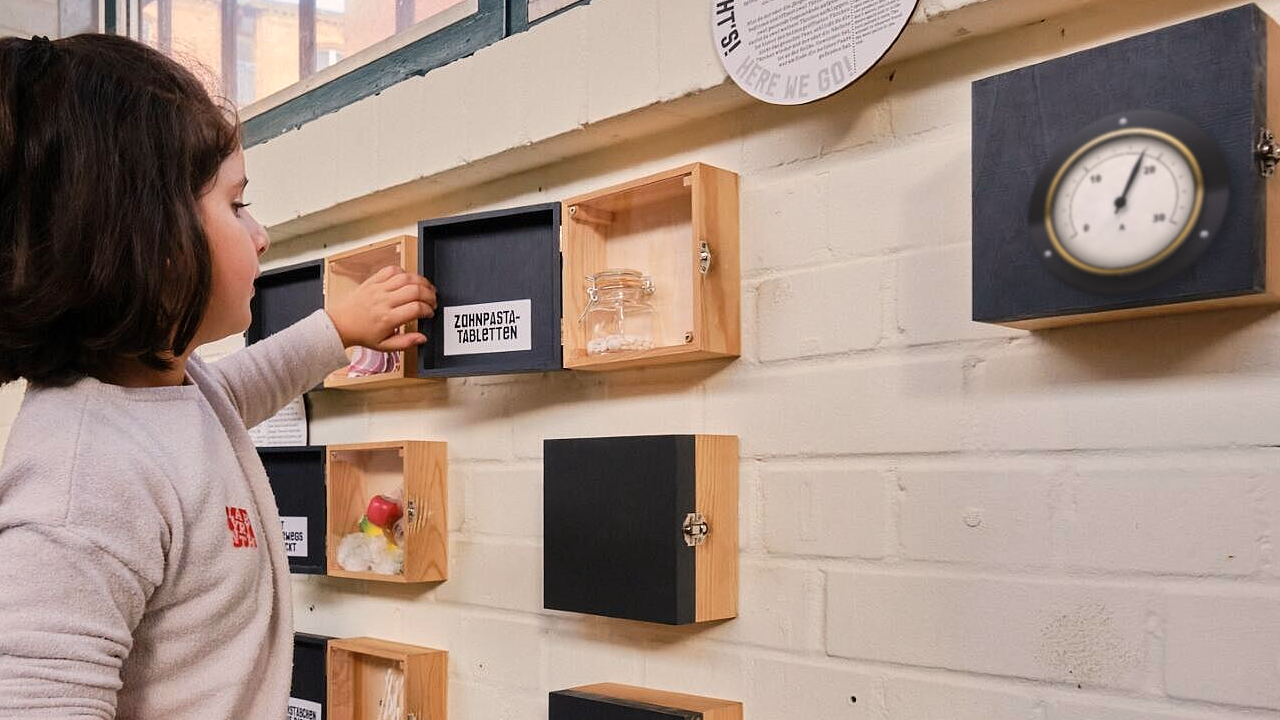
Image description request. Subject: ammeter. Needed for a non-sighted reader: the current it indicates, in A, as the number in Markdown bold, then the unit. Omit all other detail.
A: **18** A
